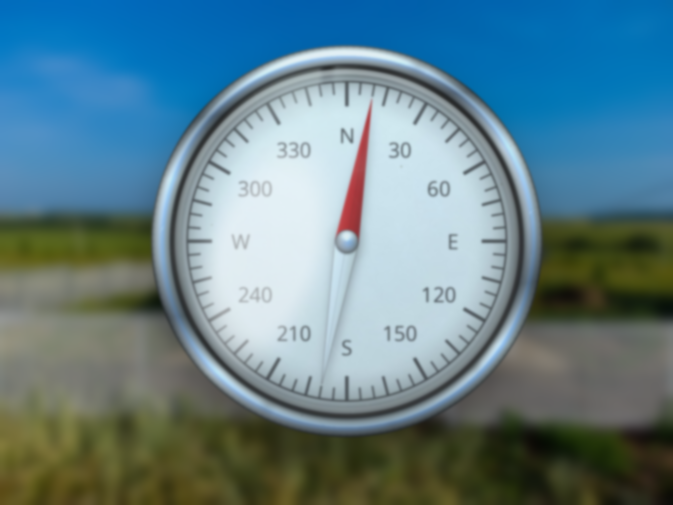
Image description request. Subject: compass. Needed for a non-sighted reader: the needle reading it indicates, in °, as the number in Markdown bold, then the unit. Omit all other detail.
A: **10** °
